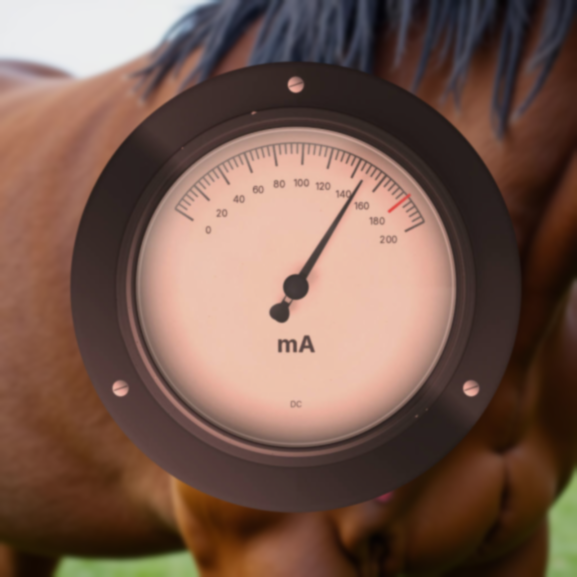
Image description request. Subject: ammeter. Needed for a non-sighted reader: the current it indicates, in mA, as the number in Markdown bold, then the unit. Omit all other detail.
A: **148** mA
